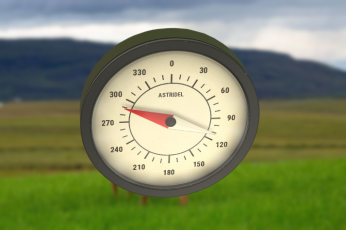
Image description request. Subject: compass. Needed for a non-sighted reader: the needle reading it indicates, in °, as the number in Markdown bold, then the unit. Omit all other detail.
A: **290** °
